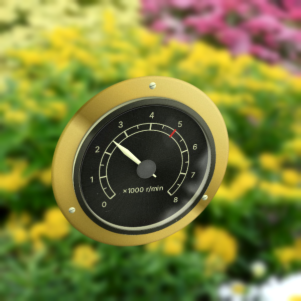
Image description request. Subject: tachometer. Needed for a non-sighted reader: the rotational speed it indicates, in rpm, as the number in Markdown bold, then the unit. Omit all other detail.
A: **2500** rpm
